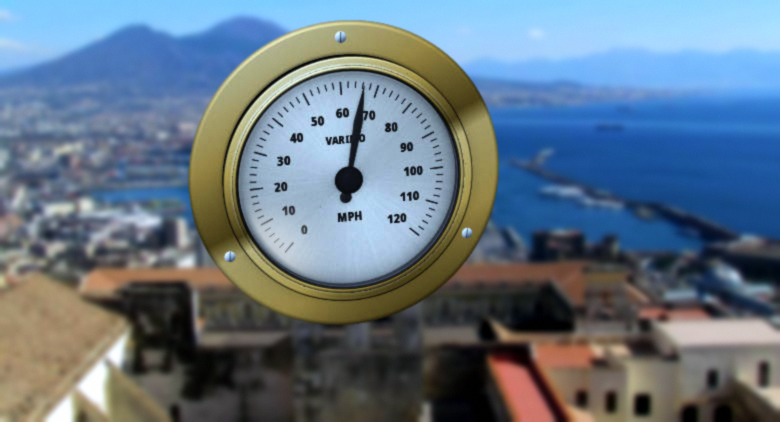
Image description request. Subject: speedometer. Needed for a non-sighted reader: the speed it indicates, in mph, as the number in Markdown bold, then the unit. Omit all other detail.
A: **66** mph
